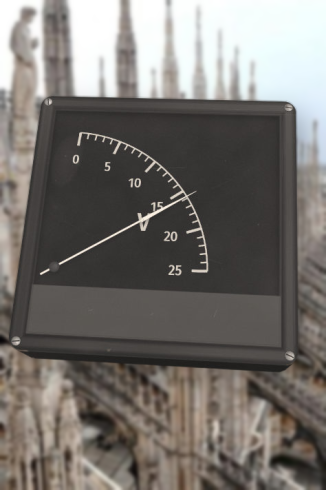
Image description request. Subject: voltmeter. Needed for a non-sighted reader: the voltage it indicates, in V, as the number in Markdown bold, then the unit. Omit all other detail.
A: **16** V
